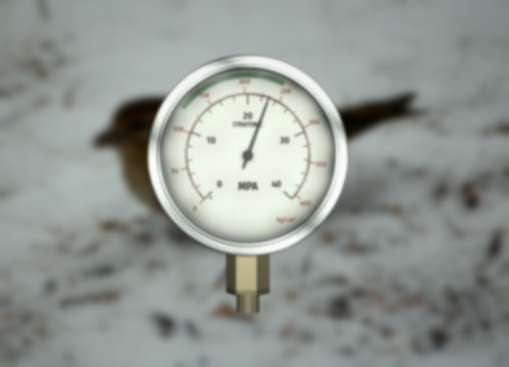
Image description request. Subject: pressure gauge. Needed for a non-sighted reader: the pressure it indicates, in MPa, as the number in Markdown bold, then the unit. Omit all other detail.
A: **23** MPa
